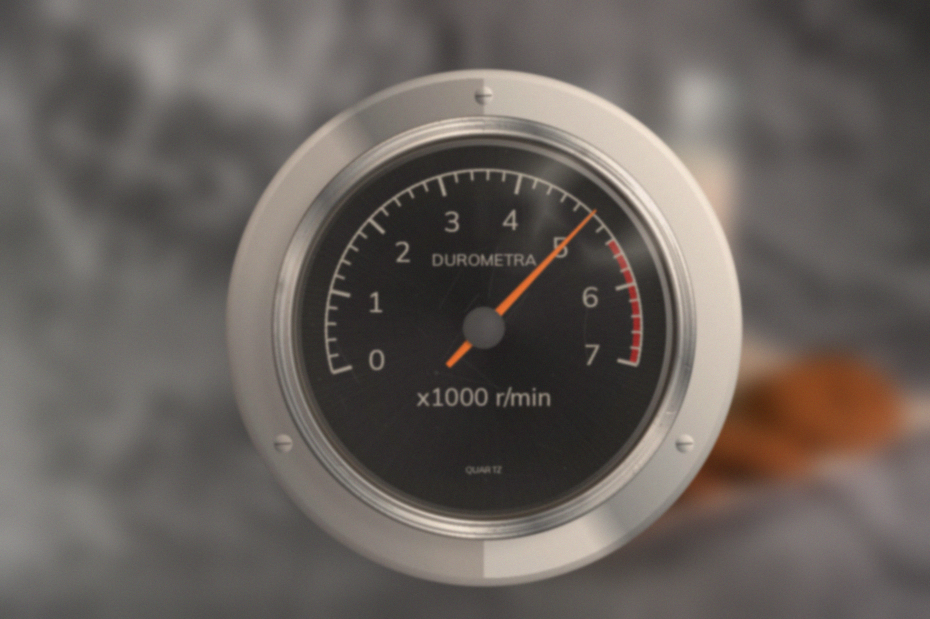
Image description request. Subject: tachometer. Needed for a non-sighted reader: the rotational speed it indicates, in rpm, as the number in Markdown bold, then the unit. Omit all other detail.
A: **5000** rpm
